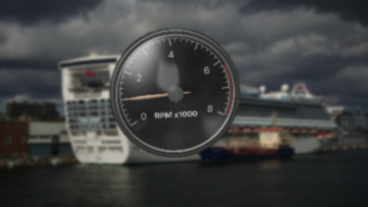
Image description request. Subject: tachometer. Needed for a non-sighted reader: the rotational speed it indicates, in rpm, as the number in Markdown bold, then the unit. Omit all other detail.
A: **1000** rpm
